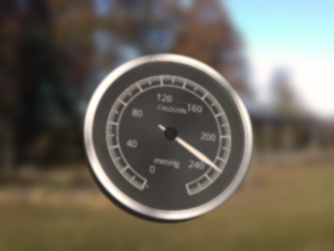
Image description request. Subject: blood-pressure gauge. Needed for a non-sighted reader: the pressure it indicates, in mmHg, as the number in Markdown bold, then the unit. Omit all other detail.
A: **230** mmHg
